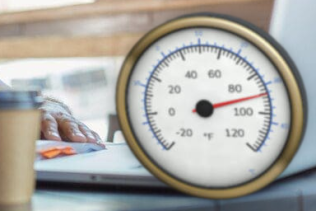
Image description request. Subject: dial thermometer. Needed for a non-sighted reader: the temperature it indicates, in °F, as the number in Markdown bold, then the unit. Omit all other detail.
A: **90** °F
